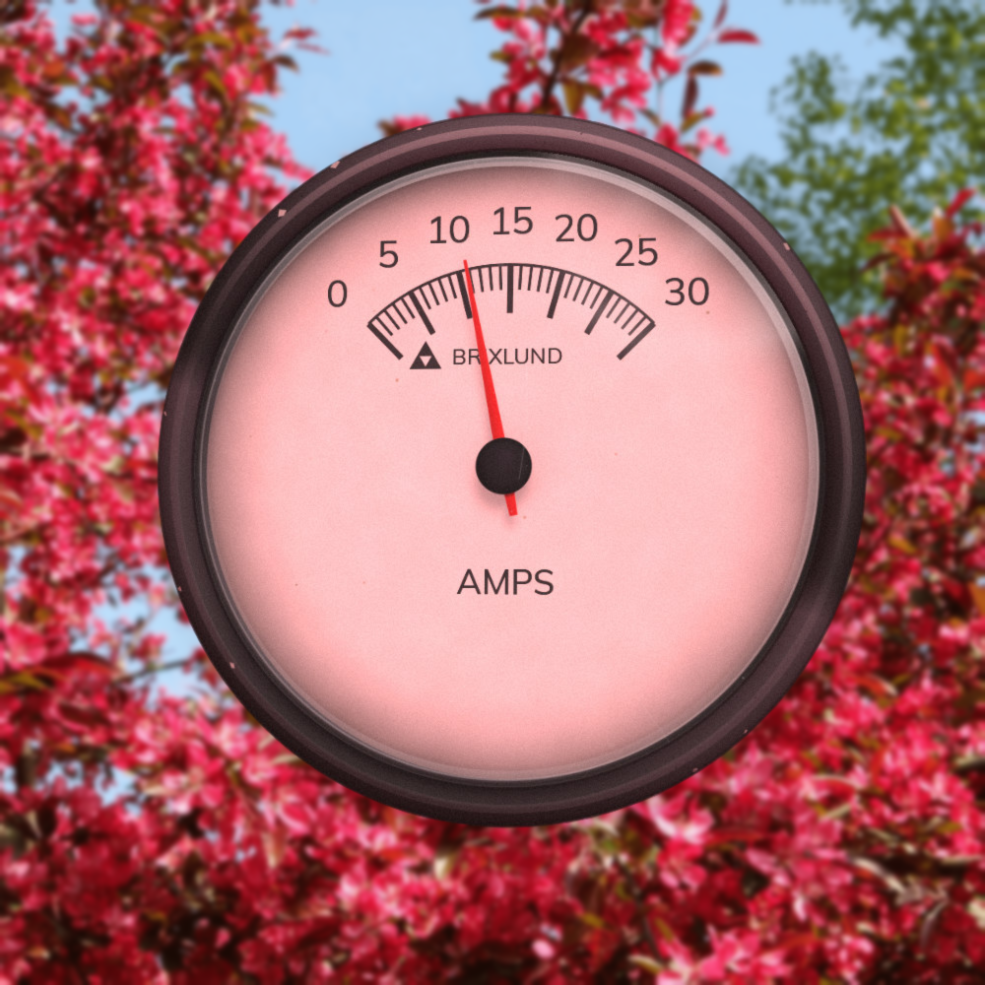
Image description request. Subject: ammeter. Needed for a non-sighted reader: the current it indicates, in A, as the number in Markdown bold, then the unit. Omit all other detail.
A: **11** A
